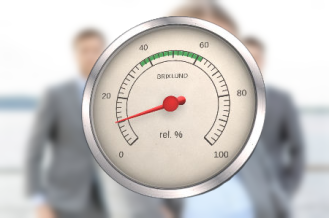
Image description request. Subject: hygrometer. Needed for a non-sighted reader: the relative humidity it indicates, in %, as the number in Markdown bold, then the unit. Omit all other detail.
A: **10** %
